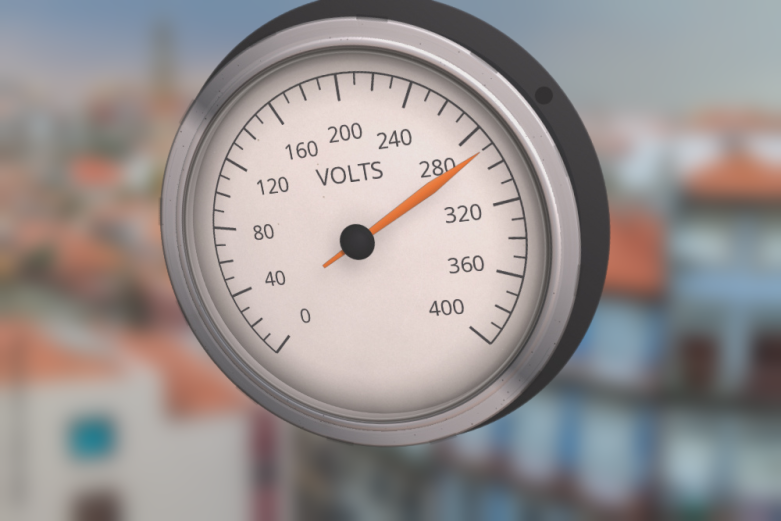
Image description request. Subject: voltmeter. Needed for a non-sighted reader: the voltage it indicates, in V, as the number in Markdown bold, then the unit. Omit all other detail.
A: **290** V
